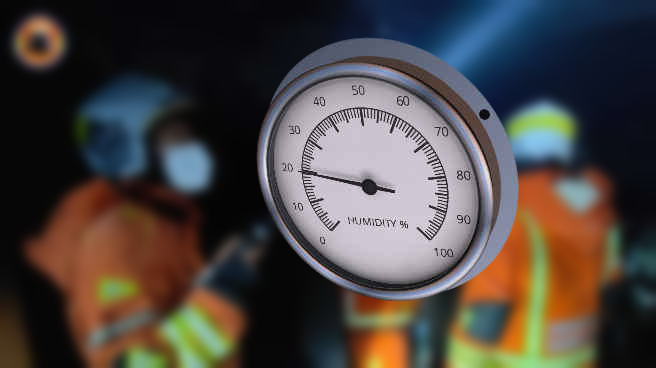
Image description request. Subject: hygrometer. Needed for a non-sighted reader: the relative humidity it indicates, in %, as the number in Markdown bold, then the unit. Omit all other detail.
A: **20** %
